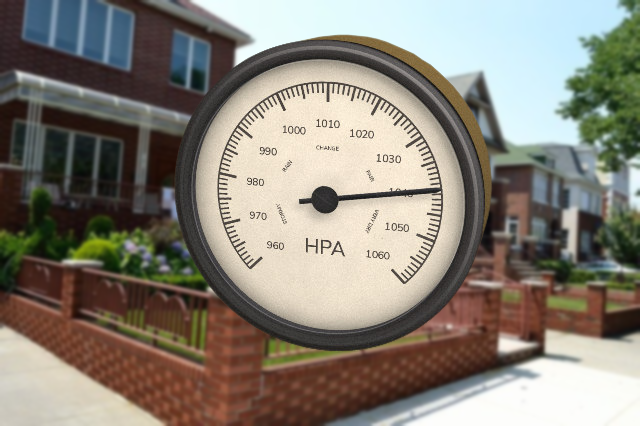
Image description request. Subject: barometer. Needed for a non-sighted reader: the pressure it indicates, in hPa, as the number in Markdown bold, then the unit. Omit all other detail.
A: **1040** hPa
